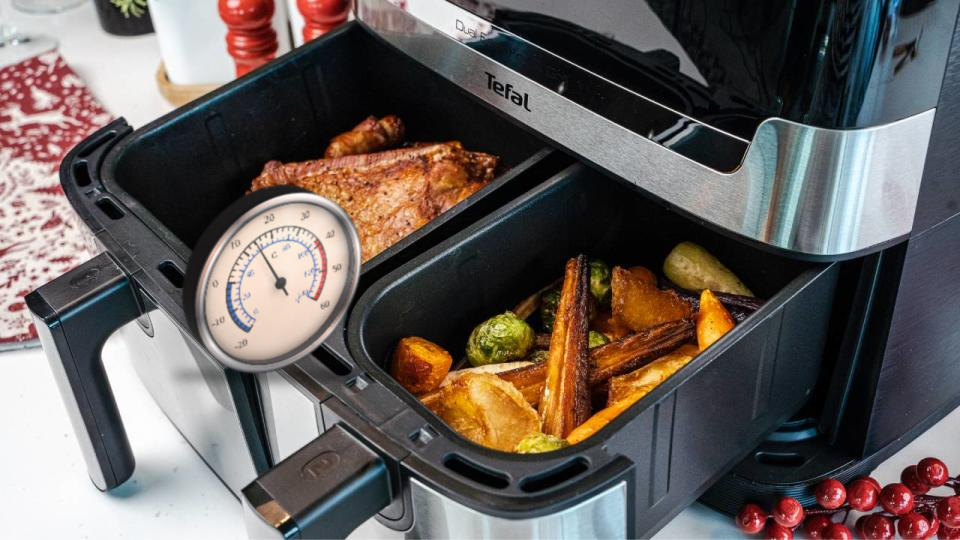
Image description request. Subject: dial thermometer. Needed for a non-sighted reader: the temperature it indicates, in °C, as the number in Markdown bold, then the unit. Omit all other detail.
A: **14** °C
